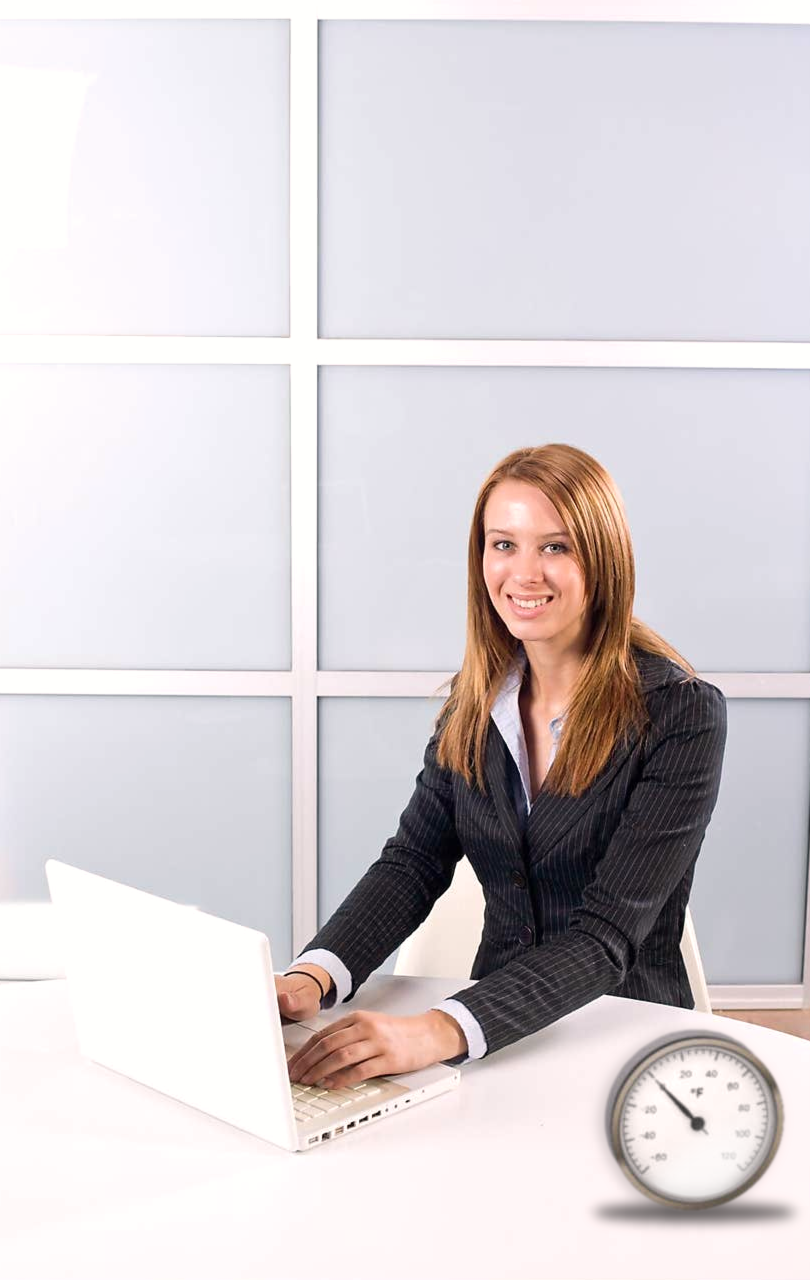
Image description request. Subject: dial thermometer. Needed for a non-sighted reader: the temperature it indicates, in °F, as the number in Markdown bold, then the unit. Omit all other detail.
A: **0** °F
